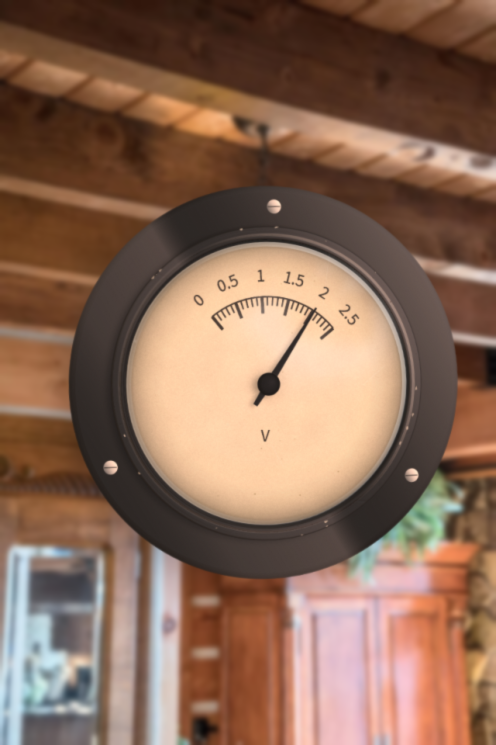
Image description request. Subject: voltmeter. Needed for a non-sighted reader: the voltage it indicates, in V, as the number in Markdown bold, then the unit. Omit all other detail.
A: **2** V
